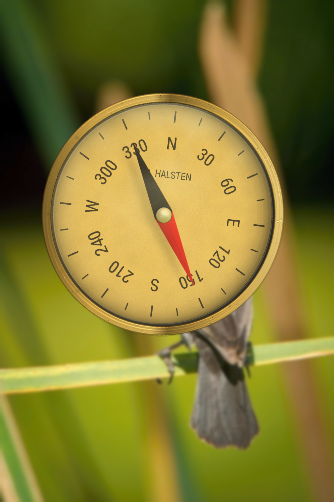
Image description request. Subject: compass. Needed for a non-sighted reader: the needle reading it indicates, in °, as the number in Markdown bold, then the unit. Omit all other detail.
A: **150** °
